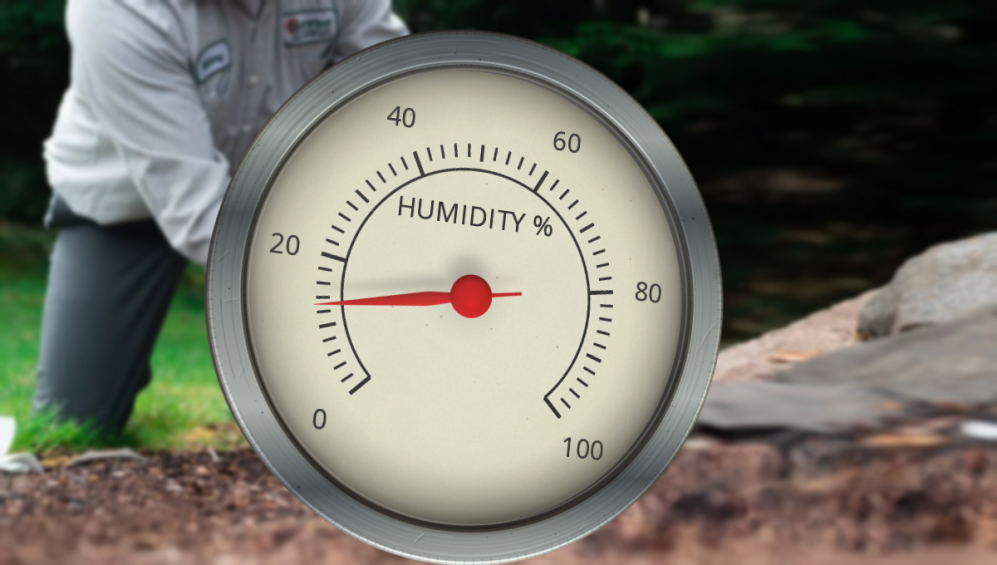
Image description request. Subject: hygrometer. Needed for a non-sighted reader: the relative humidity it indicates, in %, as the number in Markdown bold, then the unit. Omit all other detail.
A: **13** %
